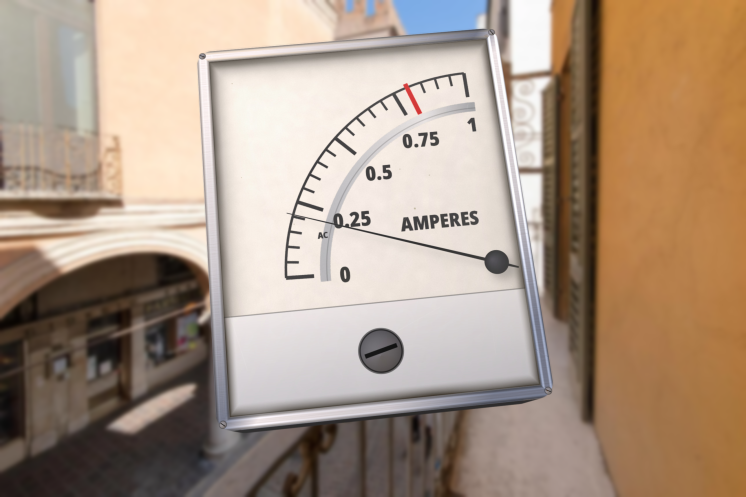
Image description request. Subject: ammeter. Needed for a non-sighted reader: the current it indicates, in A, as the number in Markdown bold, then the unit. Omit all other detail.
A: **0.2** A
